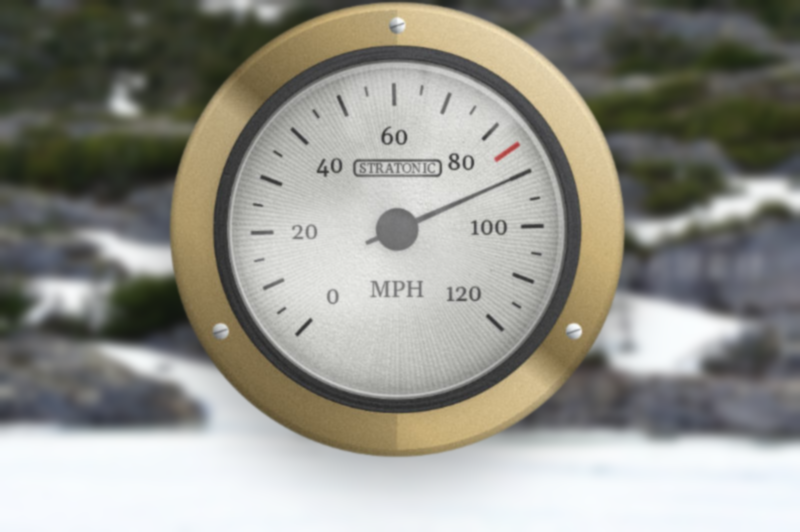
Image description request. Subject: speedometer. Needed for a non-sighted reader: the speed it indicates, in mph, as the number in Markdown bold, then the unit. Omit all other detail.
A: **90** mph
